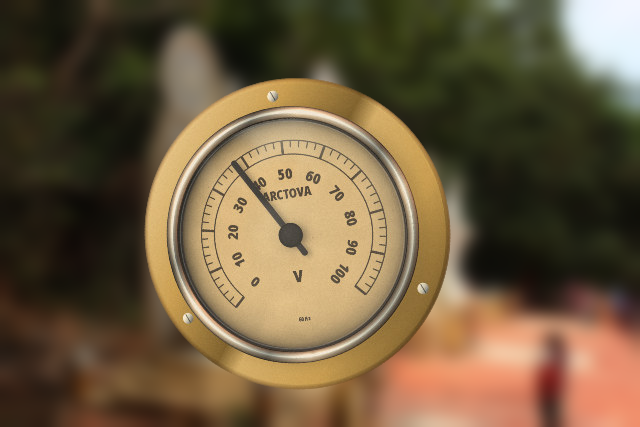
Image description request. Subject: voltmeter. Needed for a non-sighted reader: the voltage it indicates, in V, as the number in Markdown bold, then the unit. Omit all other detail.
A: **38** V
